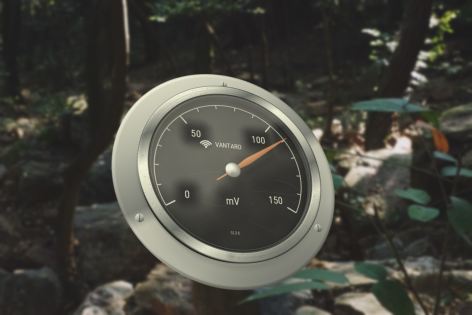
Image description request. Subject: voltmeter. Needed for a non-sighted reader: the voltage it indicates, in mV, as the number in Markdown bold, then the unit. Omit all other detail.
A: **110** mV
